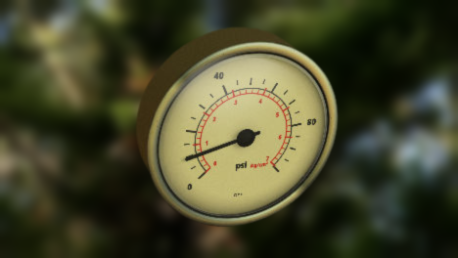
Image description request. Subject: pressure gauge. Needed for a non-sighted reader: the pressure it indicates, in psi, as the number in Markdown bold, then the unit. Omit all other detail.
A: **10** psi
